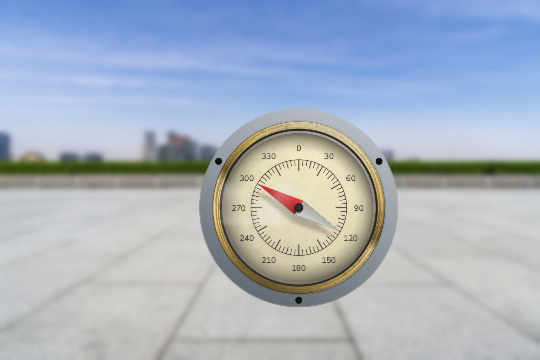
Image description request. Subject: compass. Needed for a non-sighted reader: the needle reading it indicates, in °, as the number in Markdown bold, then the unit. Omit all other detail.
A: **300** °
